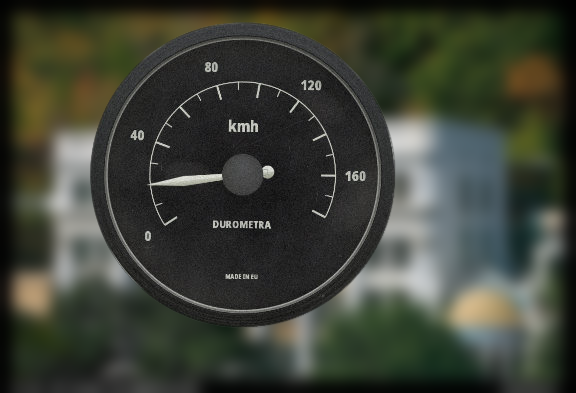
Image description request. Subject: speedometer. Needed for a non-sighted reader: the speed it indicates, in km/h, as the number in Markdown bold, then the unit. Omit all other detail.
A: **20** km/h
